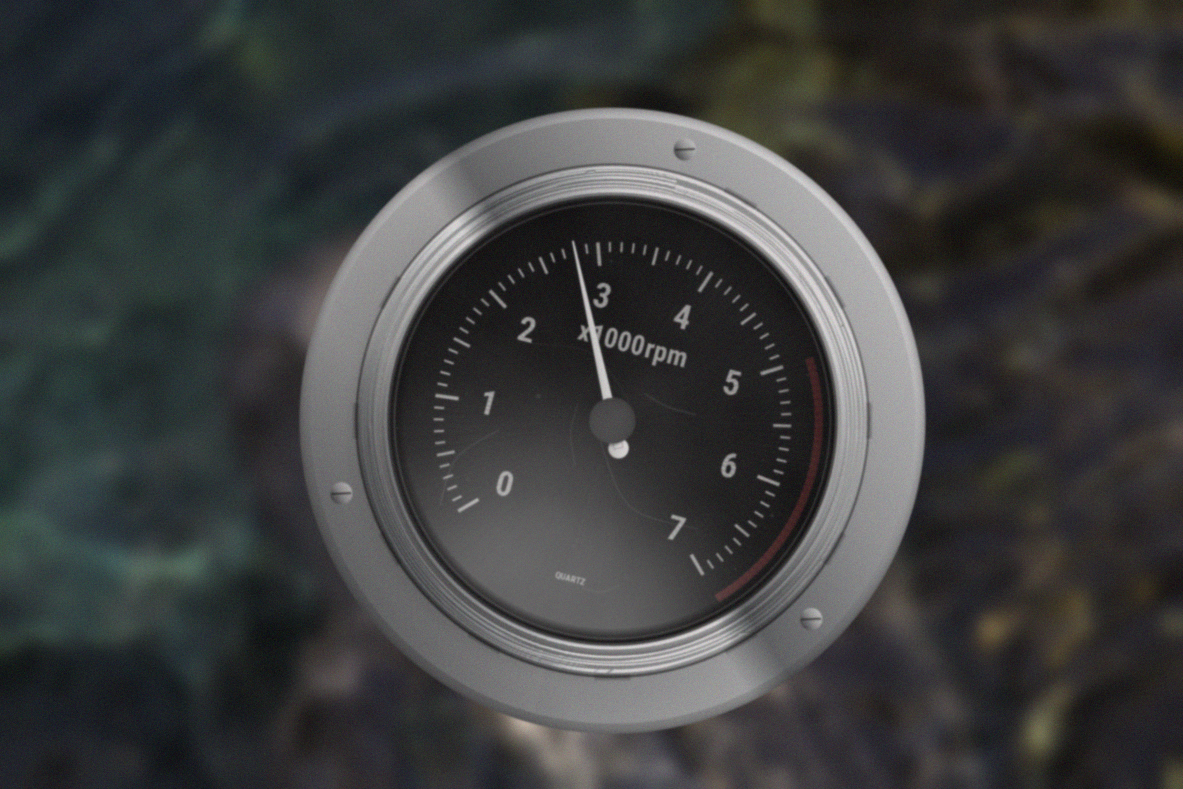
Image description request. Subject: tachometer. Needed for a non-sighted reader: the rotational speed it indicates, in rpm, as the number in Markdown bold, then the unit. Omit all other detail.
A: **2800** rpm
